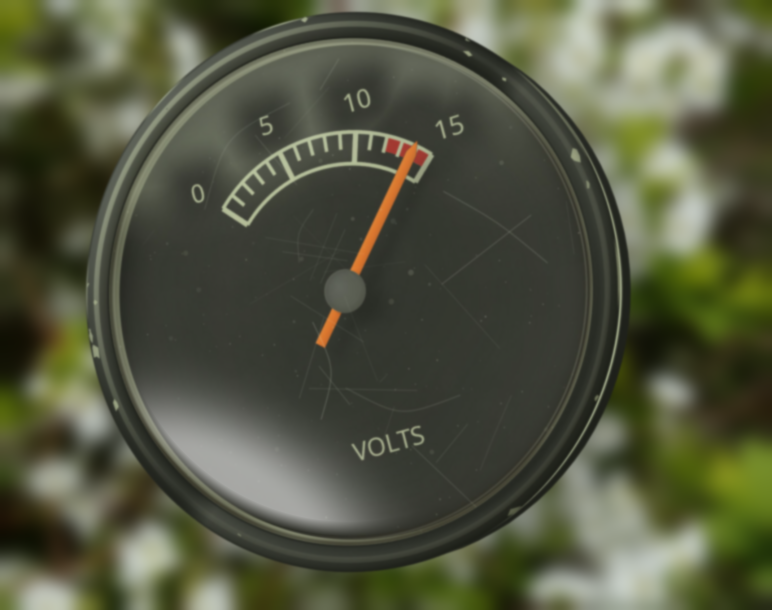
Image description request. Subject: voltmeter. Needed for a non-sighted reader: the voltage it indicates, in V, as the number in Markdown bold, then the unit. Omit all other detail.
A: **14** V
